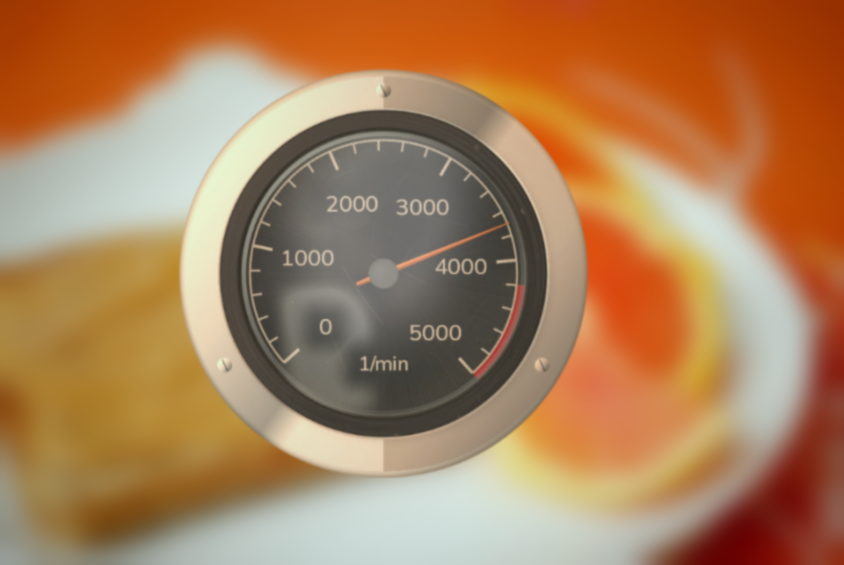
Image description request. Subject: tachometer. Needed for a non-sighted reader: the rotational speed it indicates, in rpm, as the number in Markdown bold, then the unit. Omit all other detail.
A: **3700** rpm
